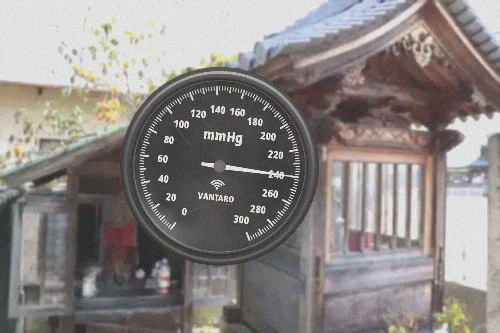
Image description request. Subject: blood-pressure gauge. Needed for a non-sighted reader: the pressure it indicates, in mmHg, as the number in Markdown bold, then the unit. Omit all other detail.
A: **240** mmHg
